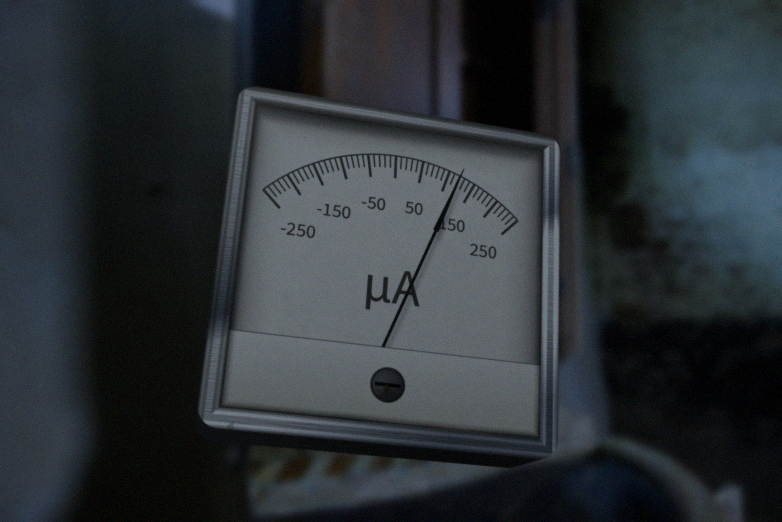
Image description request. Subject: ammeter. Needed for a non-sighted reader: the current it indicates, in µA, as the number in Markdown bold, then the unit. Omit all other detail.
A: **120** µA
